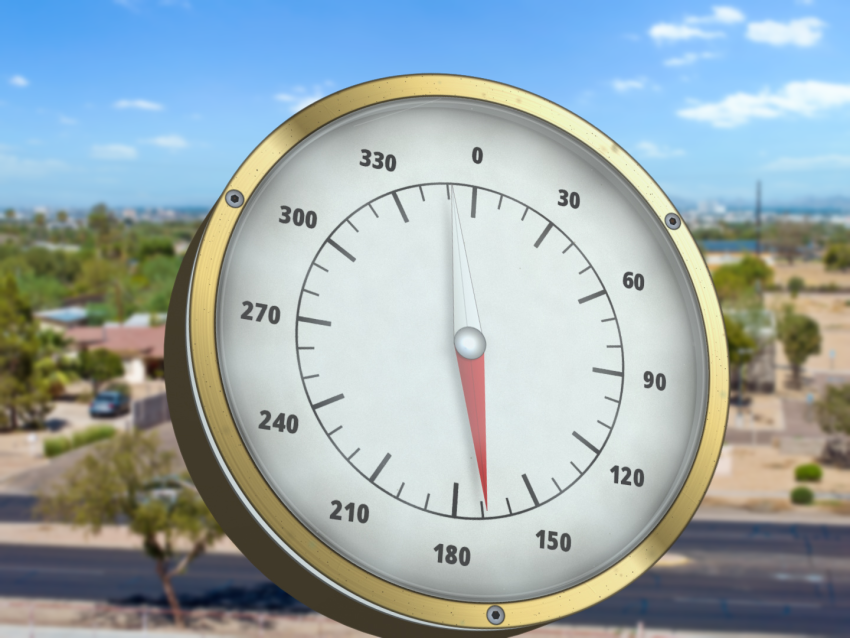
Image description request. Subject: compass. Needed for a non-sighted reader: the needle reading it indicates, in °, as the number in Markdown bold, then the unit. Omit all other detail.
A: **170** °
